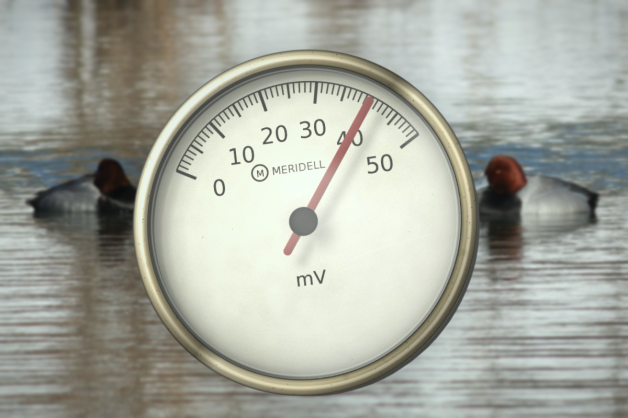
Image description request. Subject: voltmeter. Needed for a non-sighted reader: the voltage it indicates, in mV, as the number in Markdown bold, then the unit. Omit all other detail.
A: **40** mV
